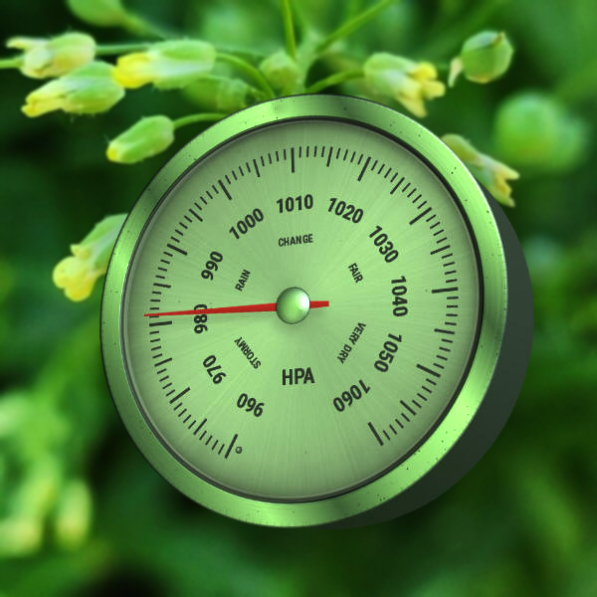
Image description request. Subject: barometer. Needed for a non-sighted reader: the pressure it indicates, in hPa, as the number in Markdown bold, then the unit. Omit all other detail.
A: **981** hPa
